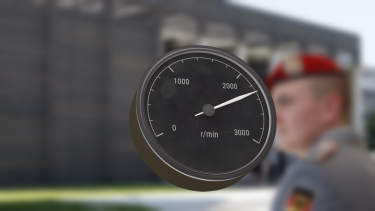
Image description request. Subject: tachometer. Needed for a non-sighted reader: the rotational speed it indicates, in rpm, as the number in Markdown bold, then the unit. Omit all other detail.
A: **2300** rpm
